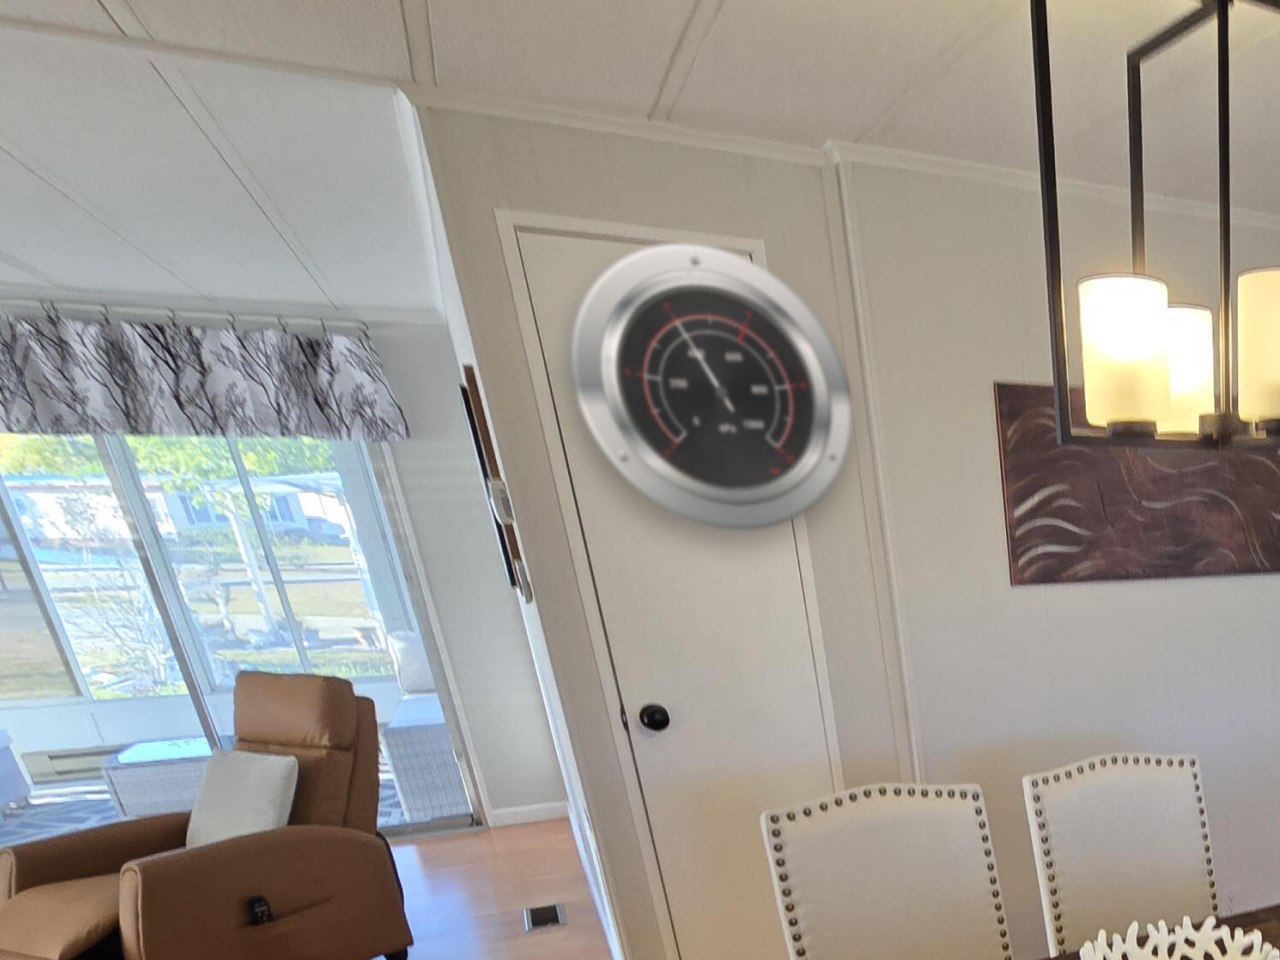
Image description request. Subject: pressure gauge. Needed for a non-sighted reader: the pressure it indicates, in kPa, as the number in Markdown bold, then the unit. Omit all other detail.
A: **400** kPa
